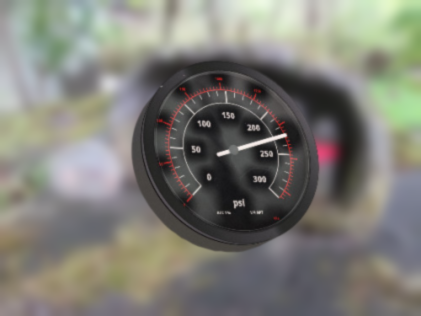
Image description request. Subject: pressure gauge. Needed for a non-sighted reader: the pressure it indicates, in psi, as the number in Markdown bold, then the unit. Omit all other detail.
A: **230** psi
